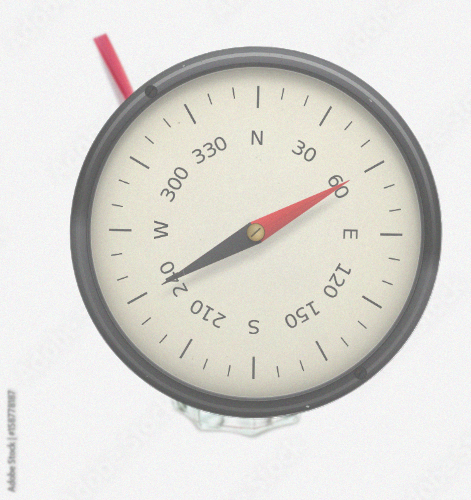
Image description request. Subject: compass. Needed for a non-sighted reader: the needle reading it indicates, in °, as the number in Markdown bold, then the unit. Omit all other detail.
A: **60** °
